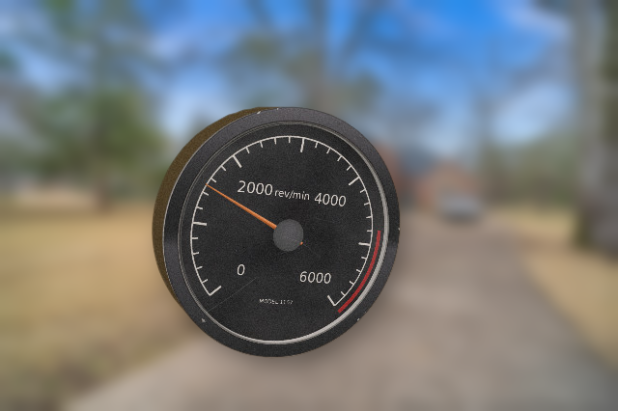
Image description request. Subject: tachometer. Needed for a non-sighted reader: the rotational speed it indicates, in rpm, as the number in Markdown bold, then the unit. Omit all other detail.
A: **1500** rpm
